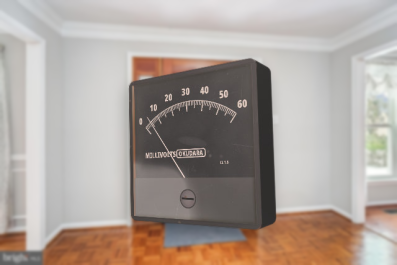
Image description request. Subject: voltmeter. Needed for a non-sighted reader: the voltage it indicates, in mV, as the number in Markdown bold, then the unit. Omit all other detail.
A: **5** mV
